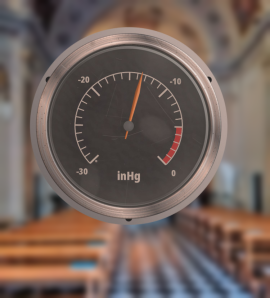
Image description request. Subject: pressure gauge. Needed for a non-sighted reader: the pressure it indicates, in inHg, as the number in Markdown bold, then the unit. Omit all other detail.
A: **-13.5** inHg
